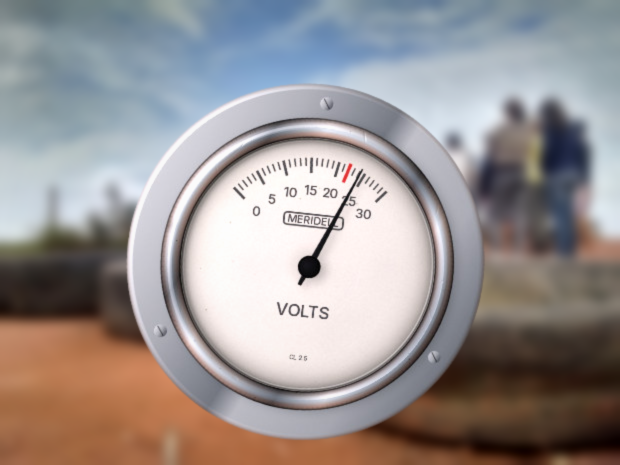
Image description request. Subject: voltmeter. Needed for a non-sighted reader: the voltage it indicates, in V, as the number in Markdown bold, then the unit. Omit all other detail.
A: **24** V
